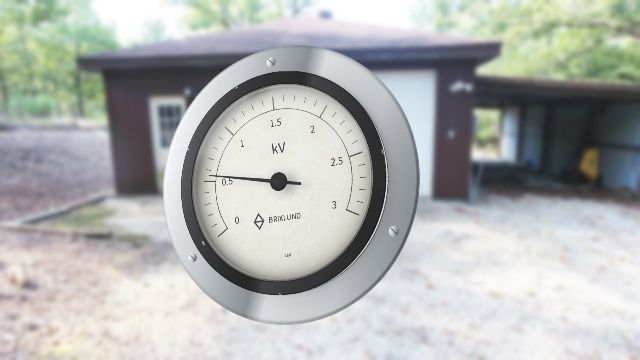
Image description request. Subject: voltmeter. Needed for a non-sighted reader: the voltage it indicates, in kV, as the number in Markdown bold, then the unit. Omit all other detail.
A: **0.55** kV
